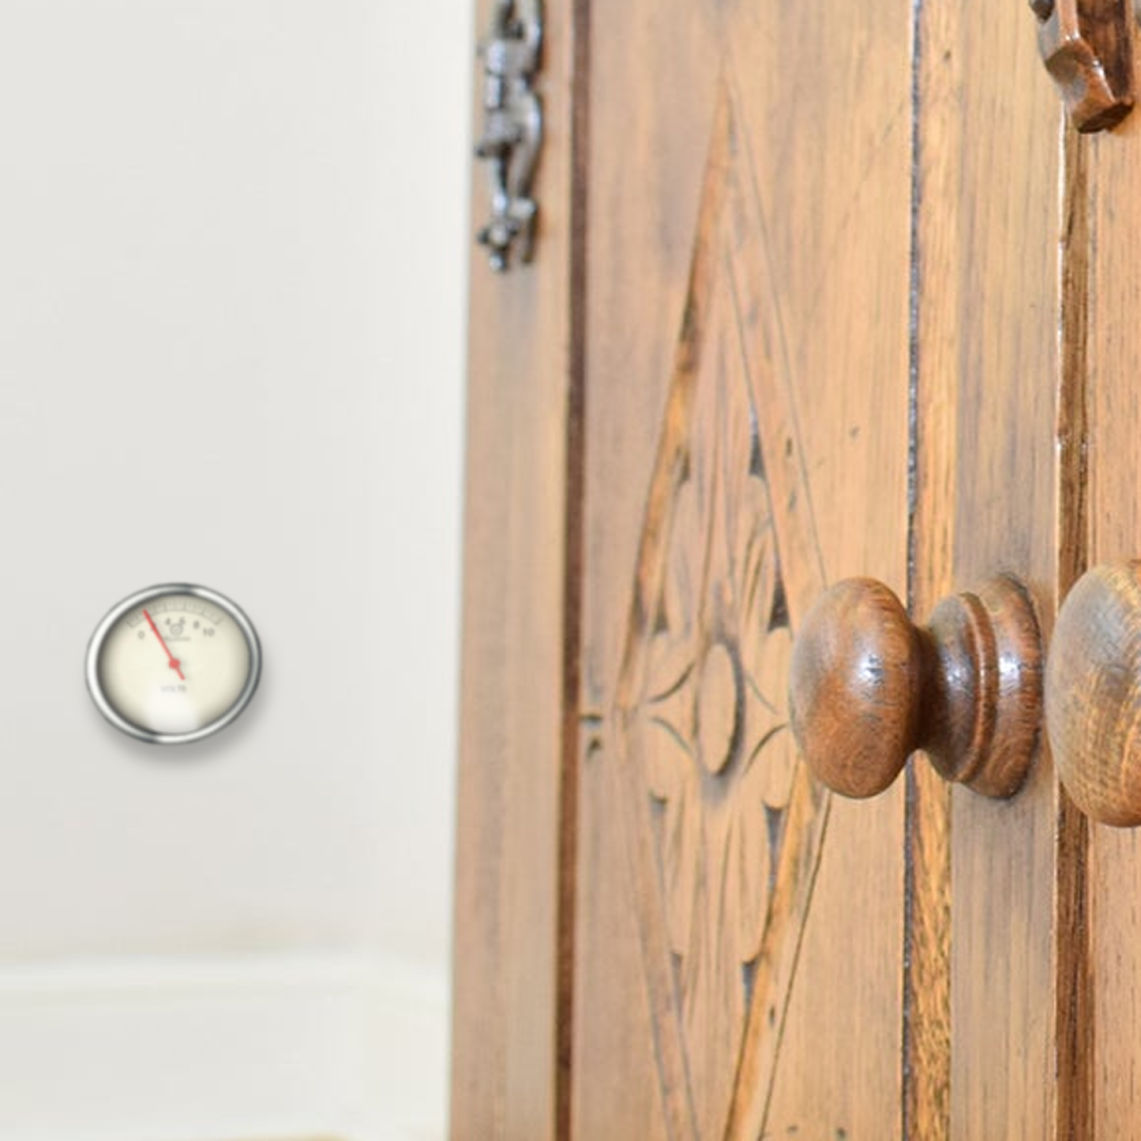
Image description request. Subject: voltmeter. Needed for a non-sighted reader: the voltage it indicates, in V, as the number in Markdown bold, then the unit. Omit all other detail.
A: **2** V
